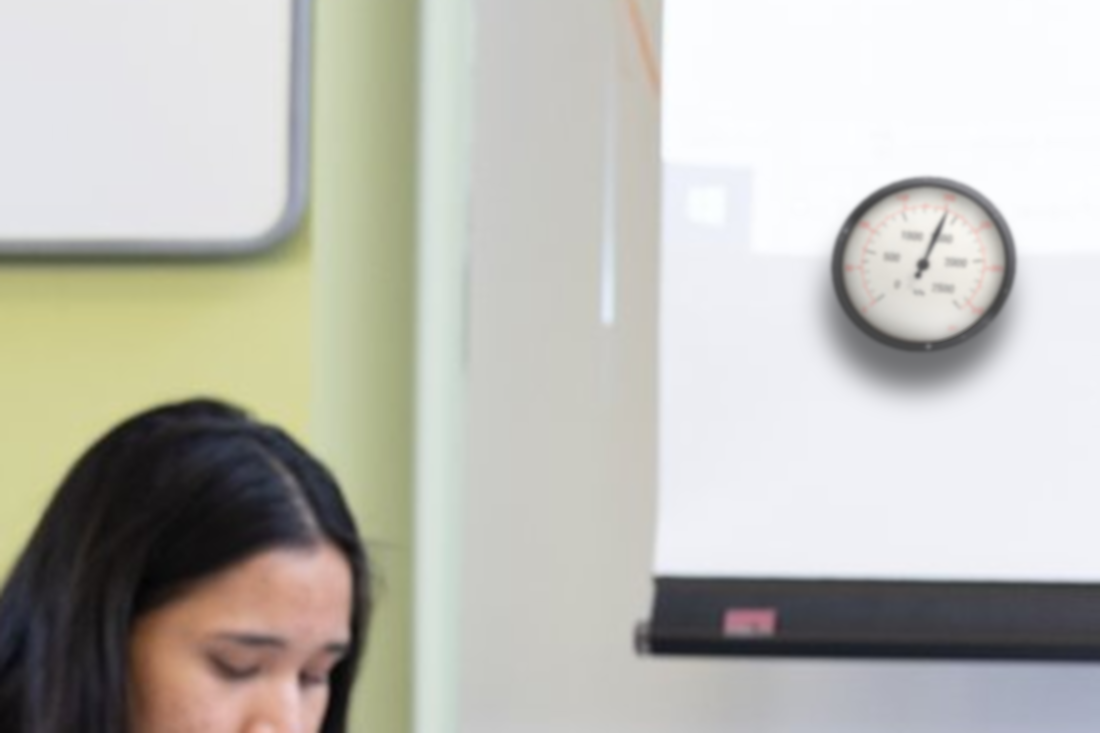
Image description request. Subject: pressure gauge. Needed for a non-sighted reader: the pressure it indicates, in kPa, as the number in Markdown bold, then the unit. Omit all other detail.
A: **1400** kPa
